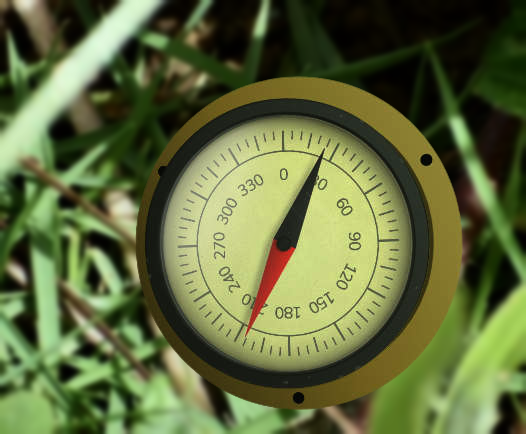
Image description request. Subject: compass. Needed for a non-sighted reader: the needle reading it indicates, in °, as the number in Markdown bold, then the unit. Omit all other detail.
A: **205** °
